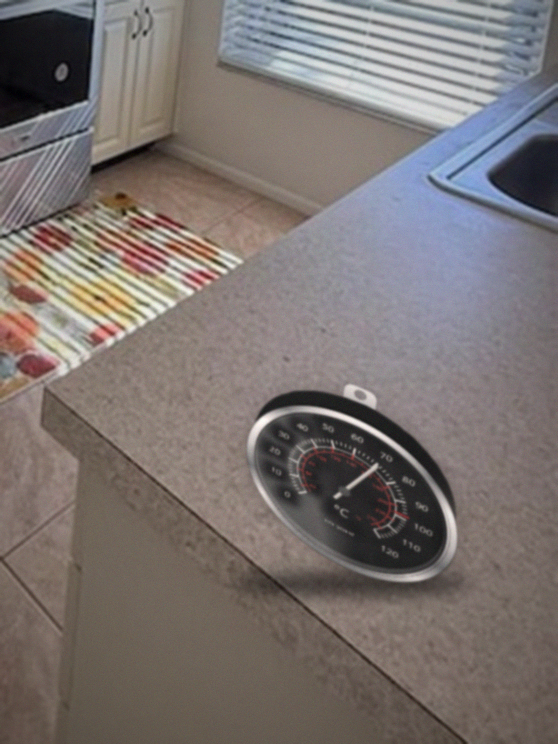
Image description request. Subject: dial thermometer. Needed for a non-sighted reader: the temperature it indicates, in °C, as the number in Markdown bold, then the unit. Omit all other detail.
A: **70** °C
